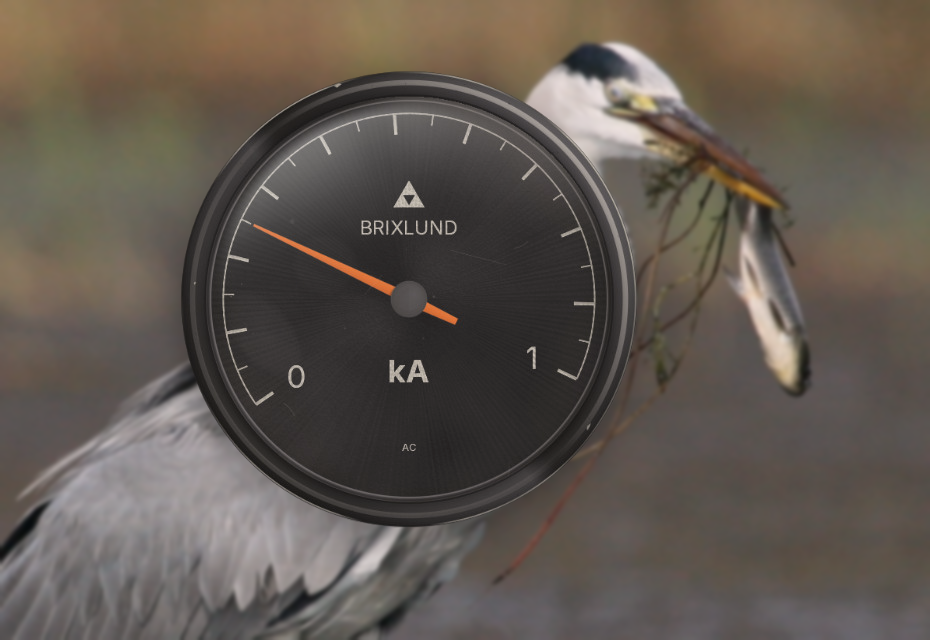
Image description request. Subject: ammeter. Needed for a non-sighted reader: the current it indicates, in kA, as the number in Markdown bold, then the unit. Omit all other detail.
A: **0.25** kA
